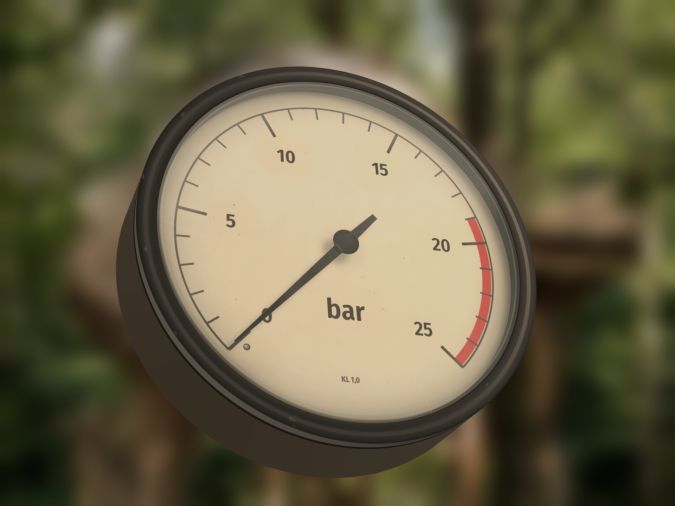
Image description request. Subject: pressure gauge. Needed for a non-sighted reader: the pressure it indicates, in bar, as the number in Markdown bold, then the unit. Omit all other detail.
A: **0** bar
